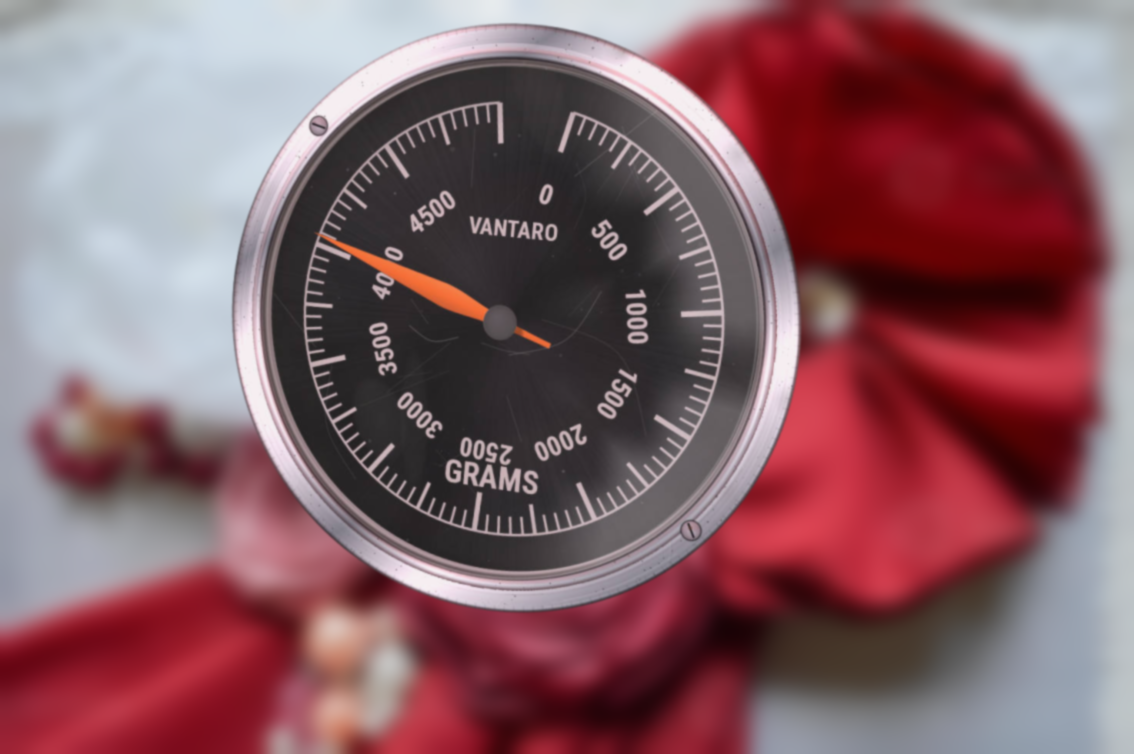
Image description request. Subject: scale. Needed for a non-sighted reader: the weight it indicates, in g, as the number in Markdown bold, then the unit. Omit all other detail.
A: **4050** g
